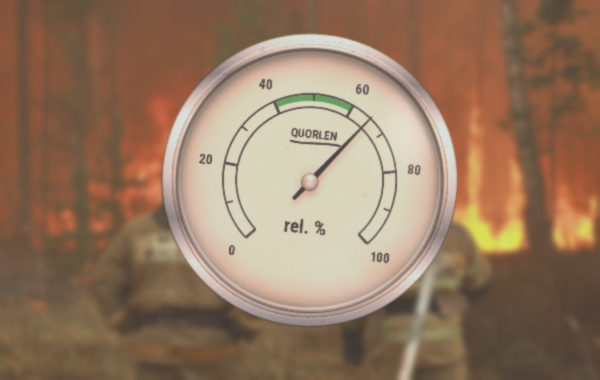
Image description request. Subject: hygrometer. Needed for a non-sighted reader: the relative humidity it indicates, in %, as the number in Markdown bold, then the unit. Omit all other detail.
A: **65** %
